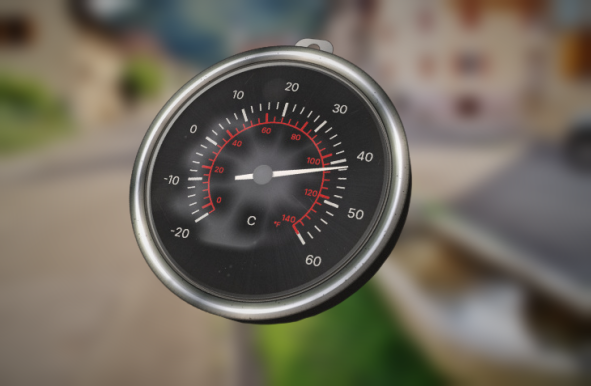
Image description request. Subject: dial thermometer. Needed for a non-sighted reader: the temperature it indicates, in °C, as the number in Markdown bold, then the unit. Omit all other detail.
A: **42** °C
